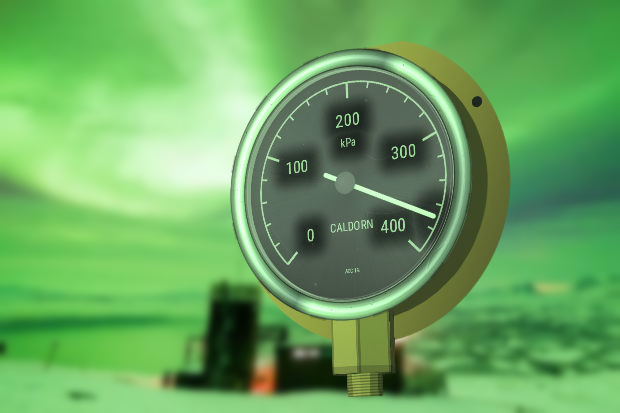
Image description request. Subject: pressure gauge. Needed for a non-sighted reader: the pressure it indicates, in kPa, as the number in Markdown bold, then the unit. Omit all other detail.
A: **370** kPa
